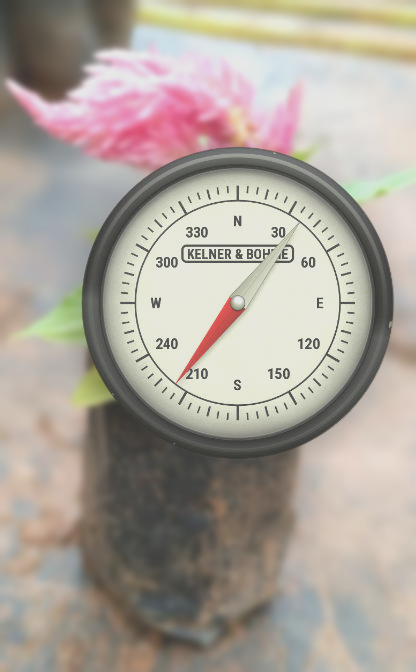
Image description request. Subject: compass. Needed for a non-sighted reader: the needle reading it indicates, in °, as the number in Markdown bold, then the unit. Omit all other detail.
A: **217.5** °
